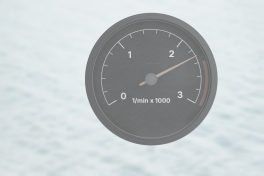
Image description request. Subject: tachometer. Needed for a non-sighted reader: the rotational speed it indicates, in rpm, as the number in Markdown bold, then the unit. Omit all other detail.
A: **2300** rpm
